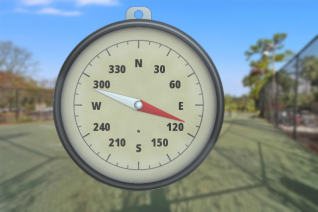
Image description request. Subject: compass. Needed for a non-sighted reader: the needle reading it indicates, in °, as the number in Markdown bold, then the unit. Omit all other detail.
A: **110** °
